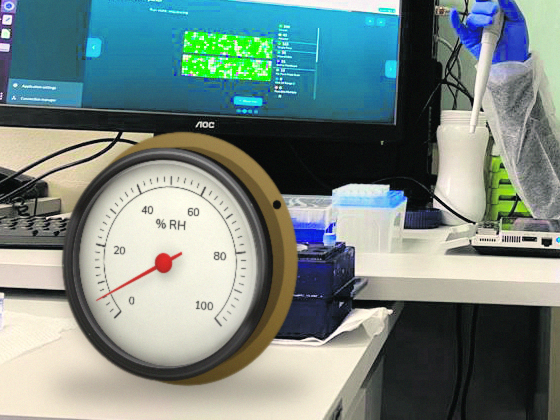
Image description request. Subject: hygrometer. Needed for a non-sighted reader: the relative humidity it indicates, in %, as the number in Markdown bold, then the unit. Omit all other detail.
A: **6** %
